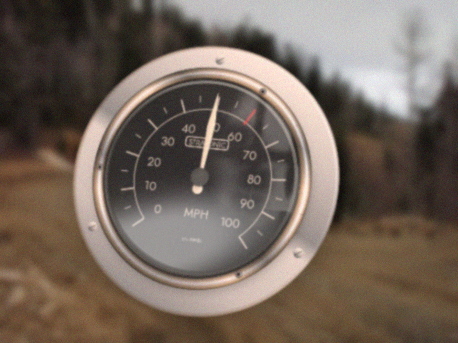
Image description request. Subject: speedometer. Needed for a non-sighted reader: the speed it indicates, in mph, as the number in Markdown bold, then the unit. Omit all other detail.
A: **50** mph
